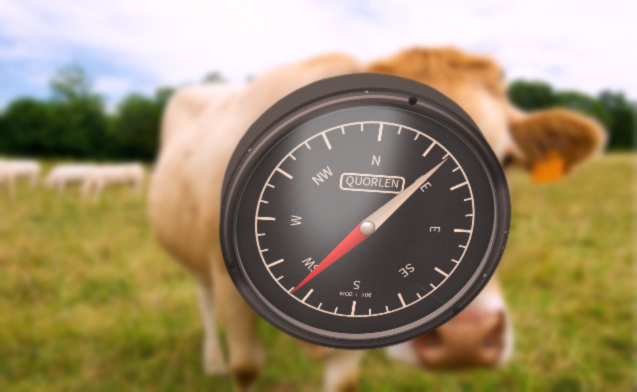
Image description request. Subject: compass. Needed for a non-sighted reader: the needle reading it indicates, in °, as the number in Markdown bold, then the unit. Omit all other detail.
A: **220** °
